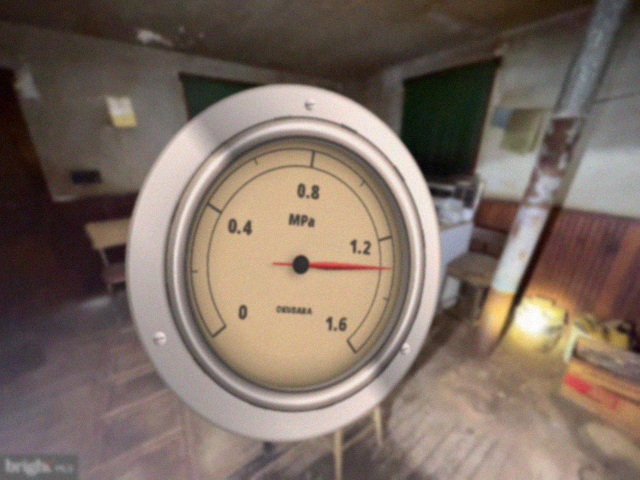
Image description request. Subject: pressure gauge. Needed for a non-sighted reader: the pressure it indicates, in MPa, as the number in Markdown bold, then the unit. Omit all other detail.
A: **1.3** MPa
